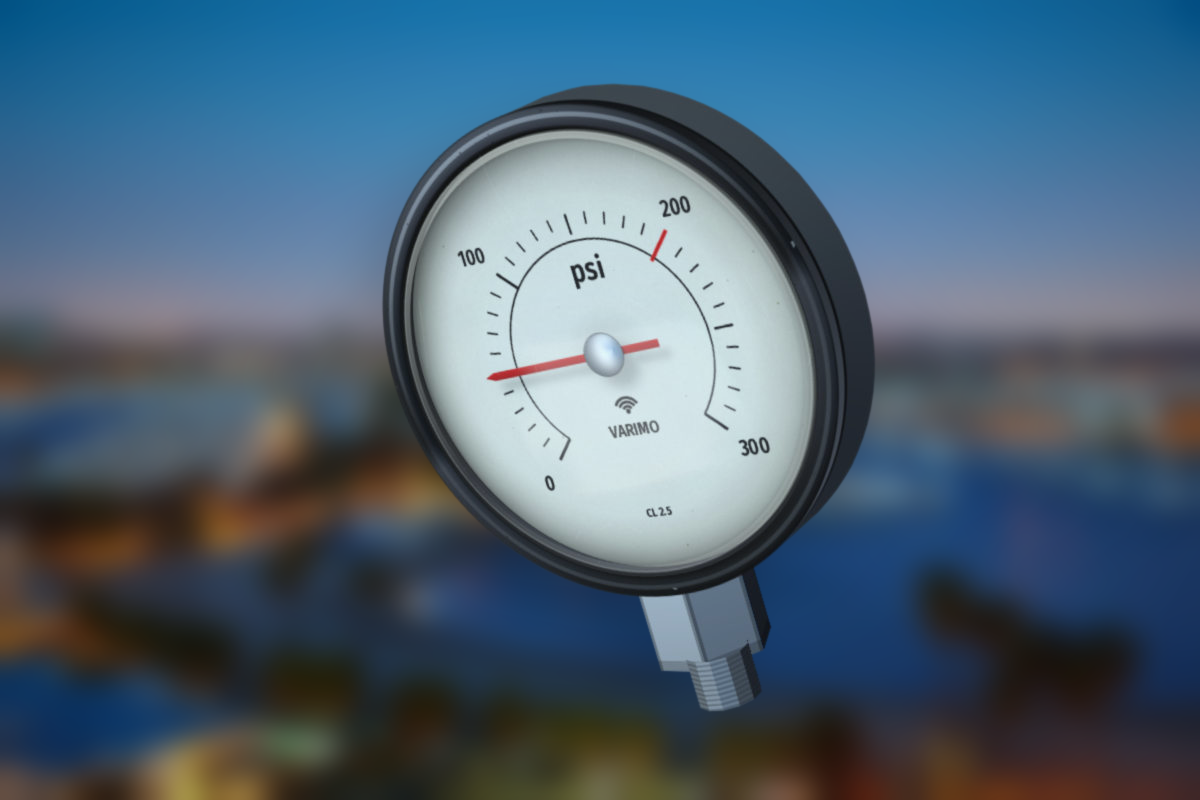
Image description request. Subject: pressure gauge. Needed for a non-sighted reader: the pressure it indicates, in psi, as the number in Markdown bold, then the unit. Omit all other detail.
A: **50** psi
